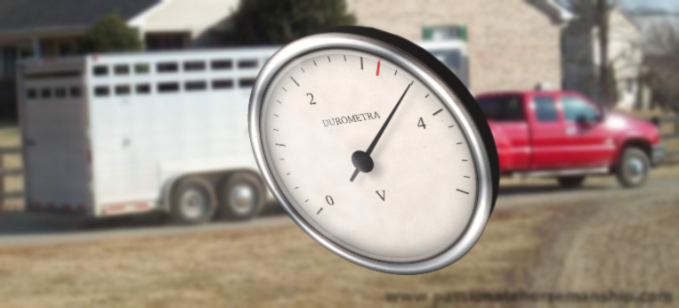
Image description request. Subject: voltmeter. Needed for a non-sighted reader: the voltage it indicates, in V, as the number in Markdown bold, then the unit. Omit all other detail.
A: **3.6** V
